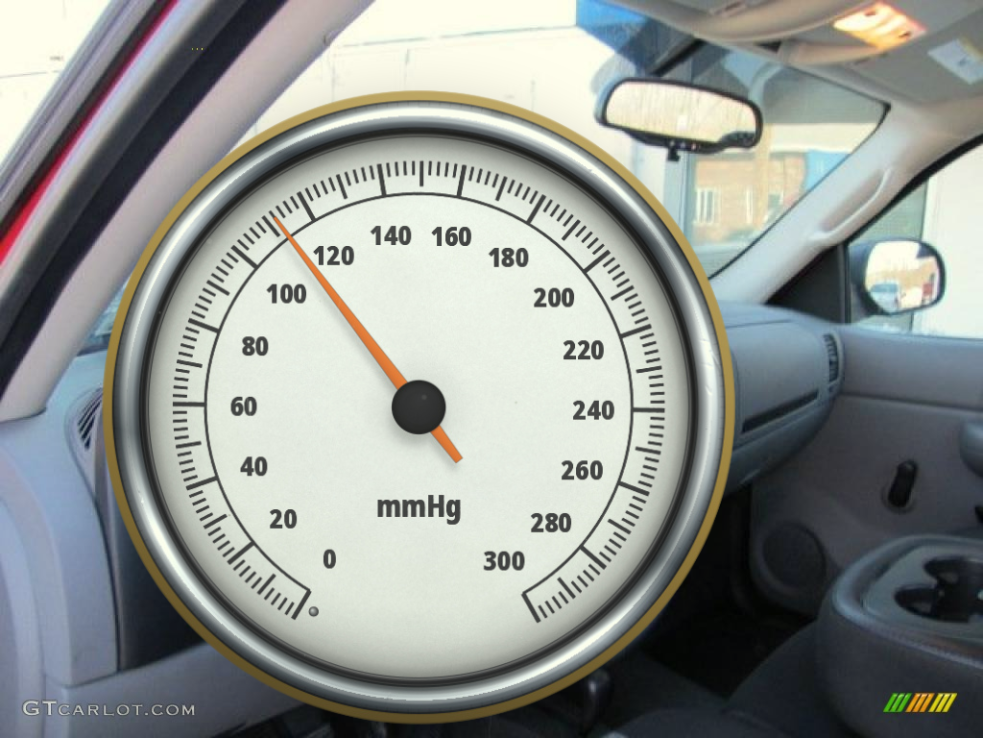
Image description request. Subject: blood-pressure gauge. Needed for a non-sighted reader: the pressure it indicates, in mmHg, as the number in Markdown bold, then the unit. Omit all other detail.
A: **112** mmHg
